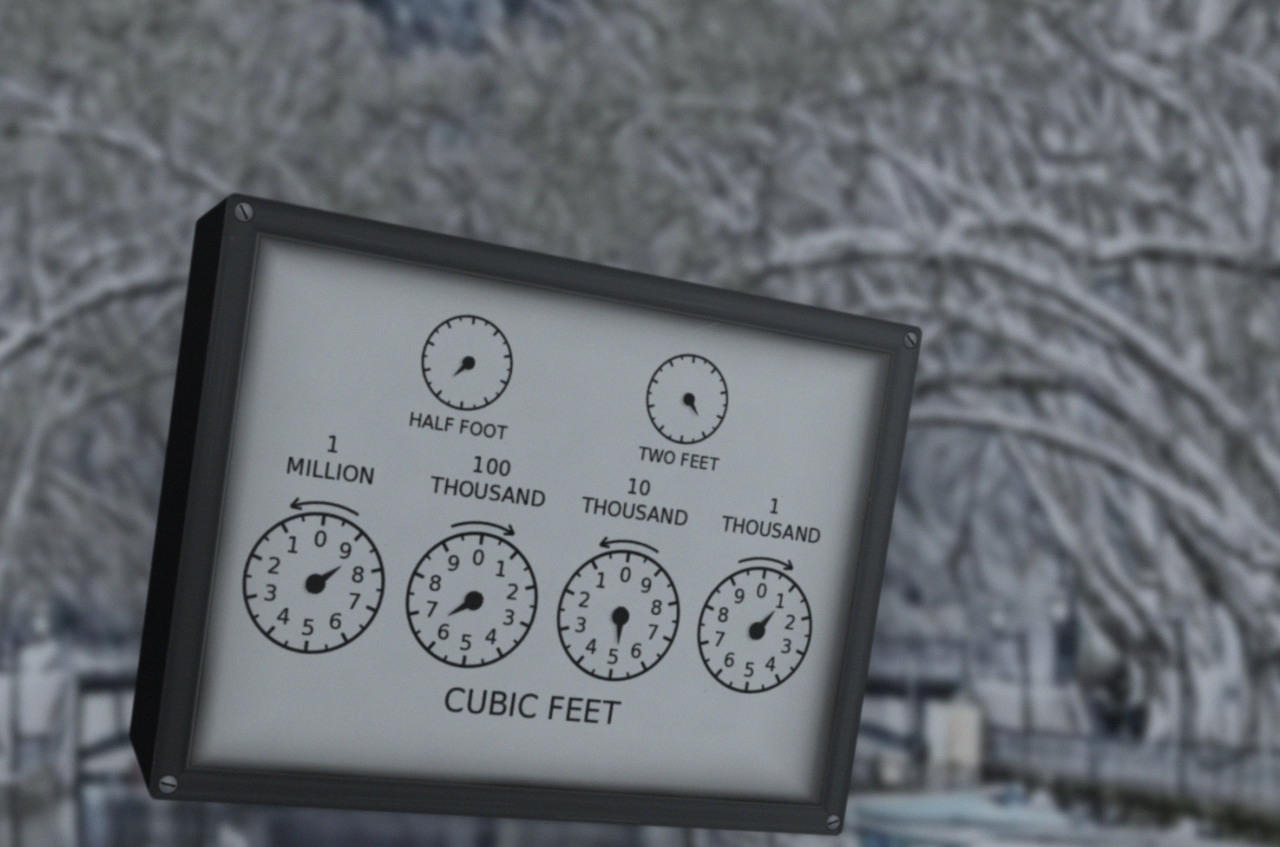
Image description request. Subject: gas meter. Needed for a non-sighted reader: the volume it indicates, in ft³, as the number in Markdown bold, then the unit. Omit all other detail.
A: **865100** ft³
